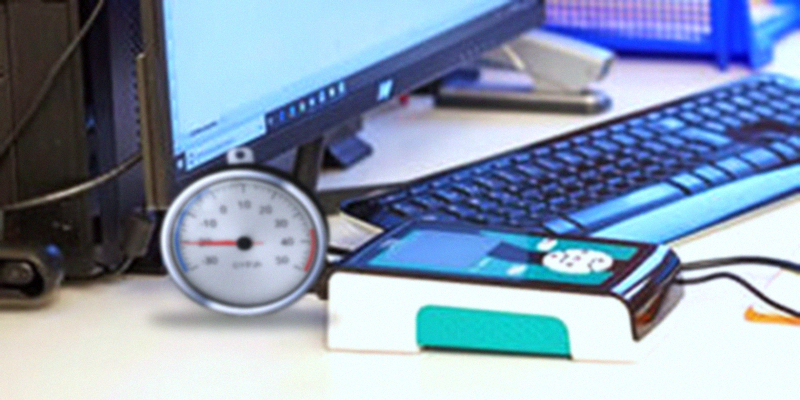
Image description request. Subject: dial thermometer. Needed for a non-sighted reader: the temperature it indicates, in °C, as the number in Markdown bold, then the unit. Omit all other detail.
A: **-20** °C
